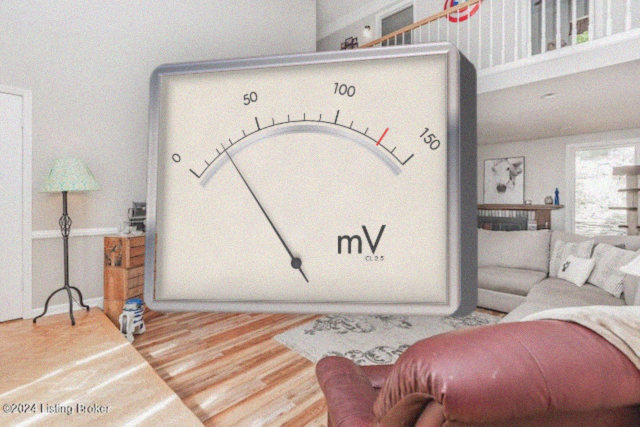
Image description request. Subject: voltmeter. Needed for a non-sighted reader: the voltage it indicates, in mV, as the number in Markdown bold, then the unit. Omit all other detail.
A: **25** mV
